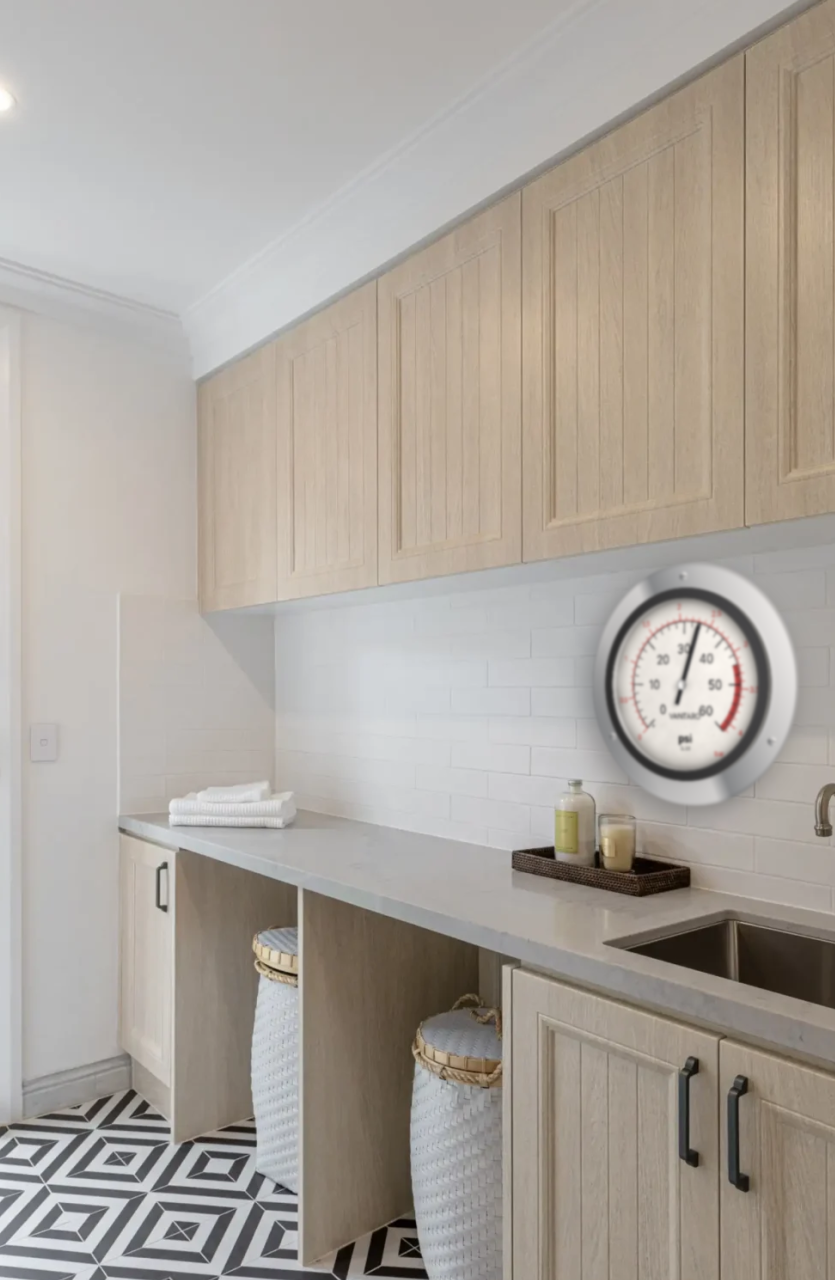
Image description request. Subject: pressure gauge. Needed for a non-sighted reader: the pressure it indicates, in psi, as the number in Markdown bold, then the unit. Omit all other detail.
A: **34** psi
